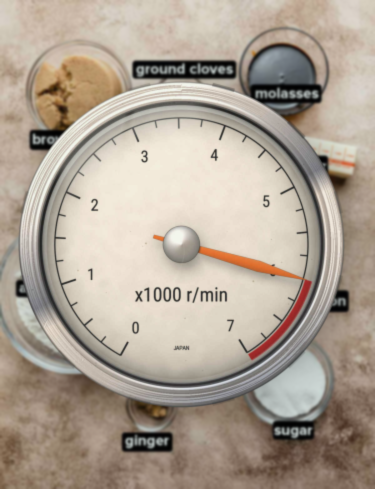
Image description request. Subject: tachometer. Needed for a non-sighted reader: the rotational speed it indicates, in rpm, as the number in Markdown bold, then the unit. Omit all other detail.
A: **6000** rpm
